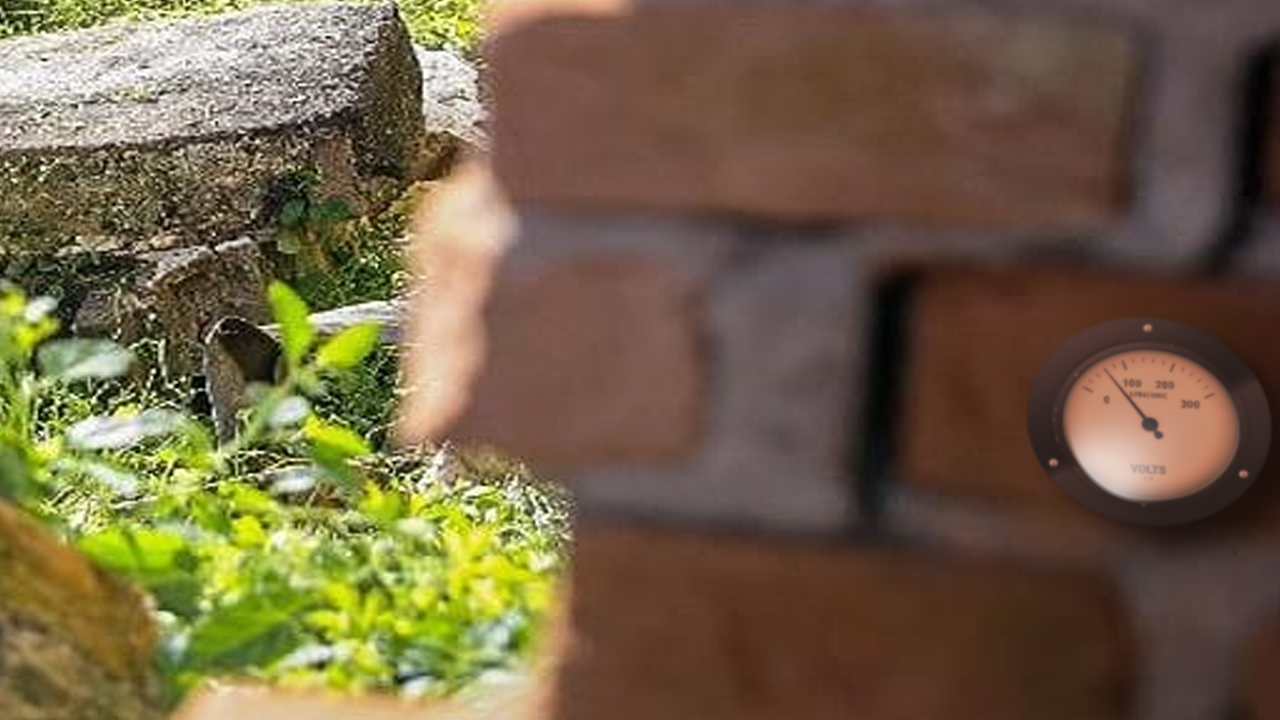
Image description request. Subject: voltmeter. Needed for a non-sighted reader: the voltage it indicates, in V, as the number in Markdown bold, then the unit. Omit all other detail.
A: **60** V
